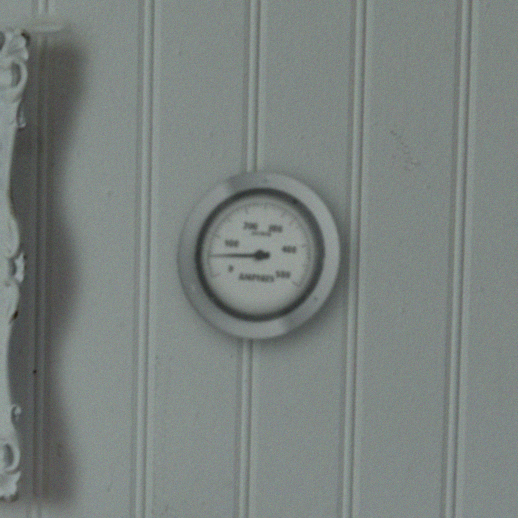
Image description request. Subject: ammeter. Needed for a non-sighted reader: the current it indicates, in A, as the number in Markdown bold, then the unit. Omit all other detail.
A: **50** A
